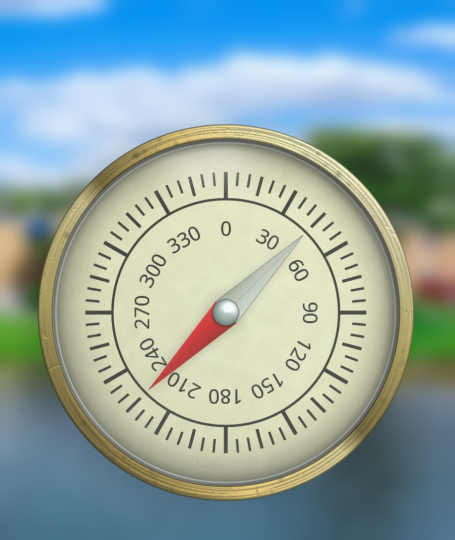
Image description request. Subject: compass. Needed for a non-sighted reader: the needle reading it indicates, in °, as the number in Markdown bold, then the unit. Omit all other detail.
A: **225** °
